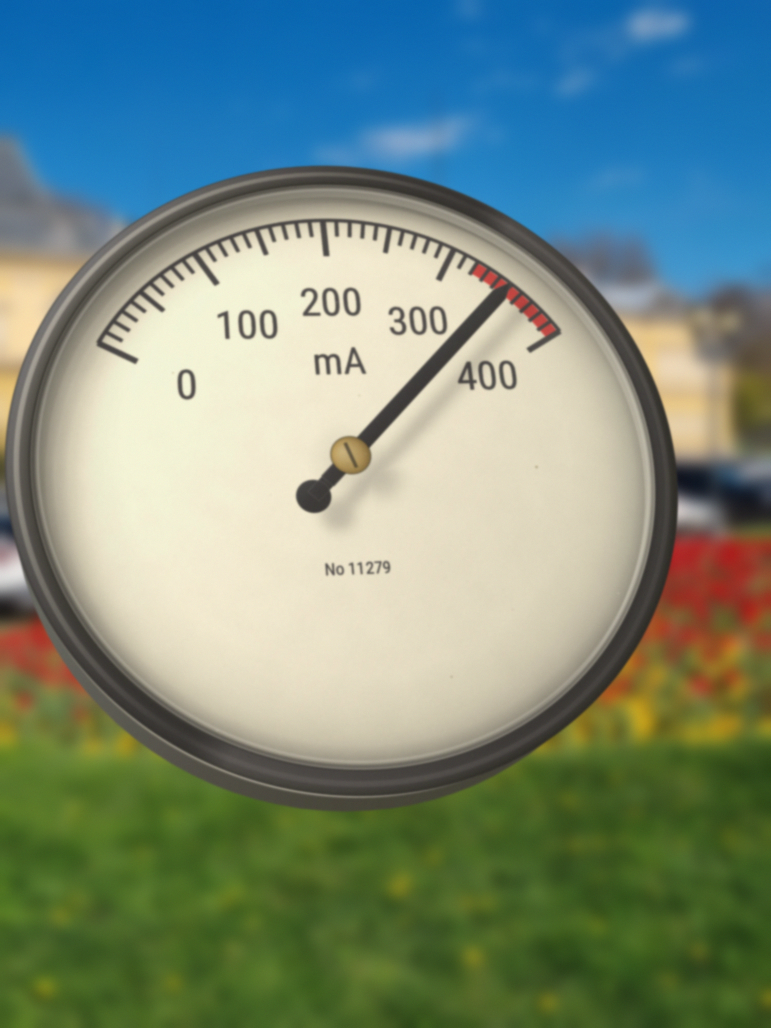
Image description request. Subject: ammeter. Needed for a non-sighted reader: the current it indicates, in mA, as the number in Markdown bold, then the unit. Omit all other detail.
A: **350** mA
